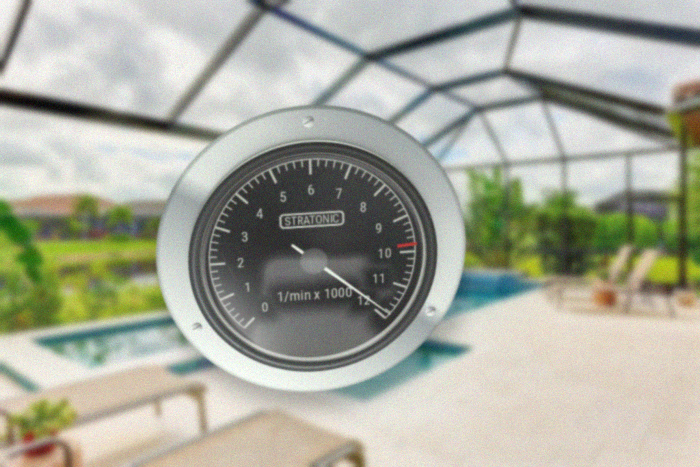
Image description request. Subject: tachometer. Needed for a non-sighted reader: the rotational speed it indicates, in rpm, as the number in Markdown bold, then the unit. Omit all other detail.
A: **11800** rpm
